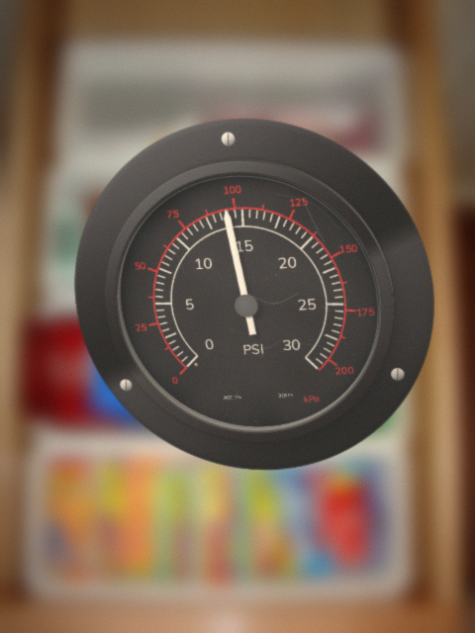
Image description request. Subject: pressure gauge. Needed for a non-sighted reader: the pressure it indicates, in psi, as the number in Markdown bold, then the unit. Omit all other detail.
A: **14** psi
